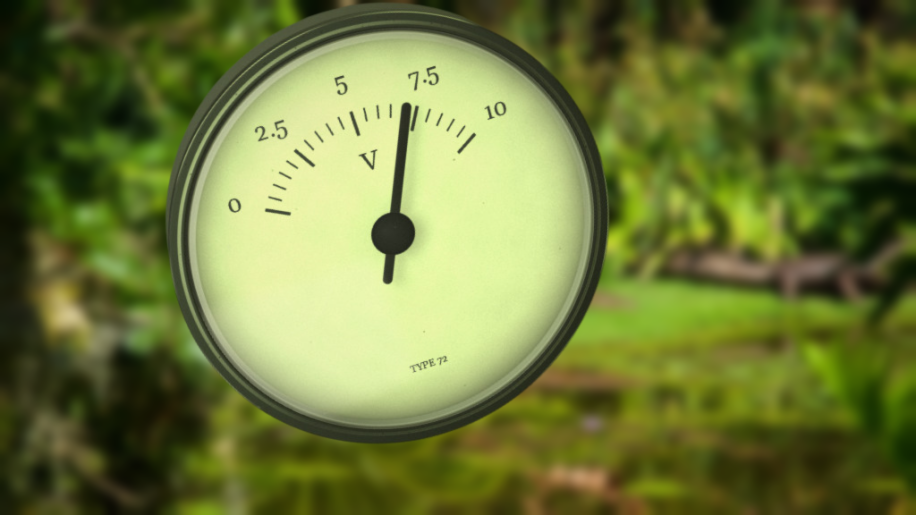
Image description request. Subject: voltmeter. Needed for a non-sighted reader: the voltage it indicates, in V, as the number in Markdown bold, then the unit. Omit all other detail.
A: **7** V
